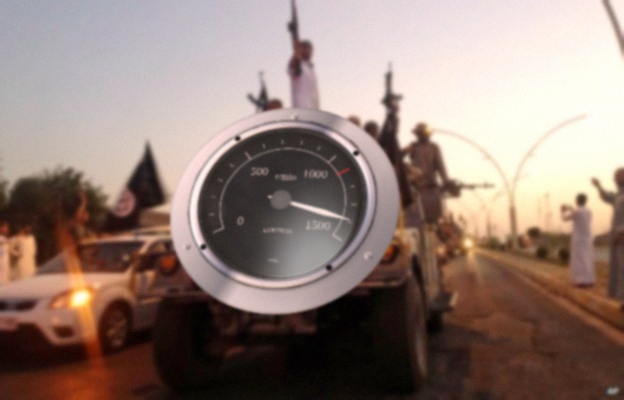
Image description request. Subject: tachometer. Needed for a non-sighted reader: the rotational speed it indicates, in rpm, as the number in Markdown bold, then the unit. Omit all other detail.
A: **1400** rpm
